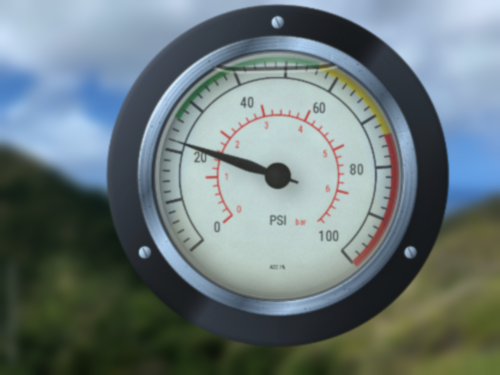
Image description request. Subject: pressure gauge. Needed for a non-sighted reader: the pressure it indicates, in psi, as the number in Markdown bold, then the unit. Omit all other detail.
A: **22** psi
